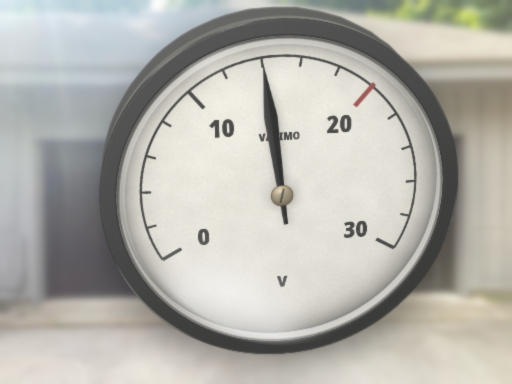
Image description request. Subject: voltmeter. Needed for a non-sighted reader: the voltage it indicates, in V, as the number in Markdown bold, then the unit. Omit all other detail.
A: **14** V
